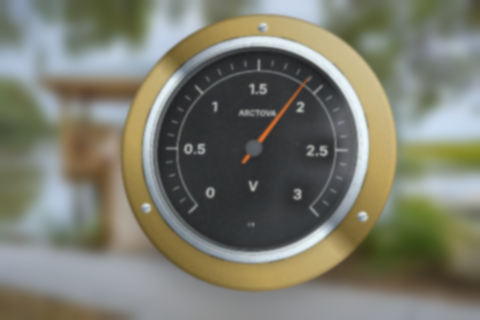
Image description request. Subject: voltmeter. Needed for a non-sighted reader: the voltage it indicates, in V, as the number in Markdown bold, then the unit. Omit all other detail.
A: **1.9** V
